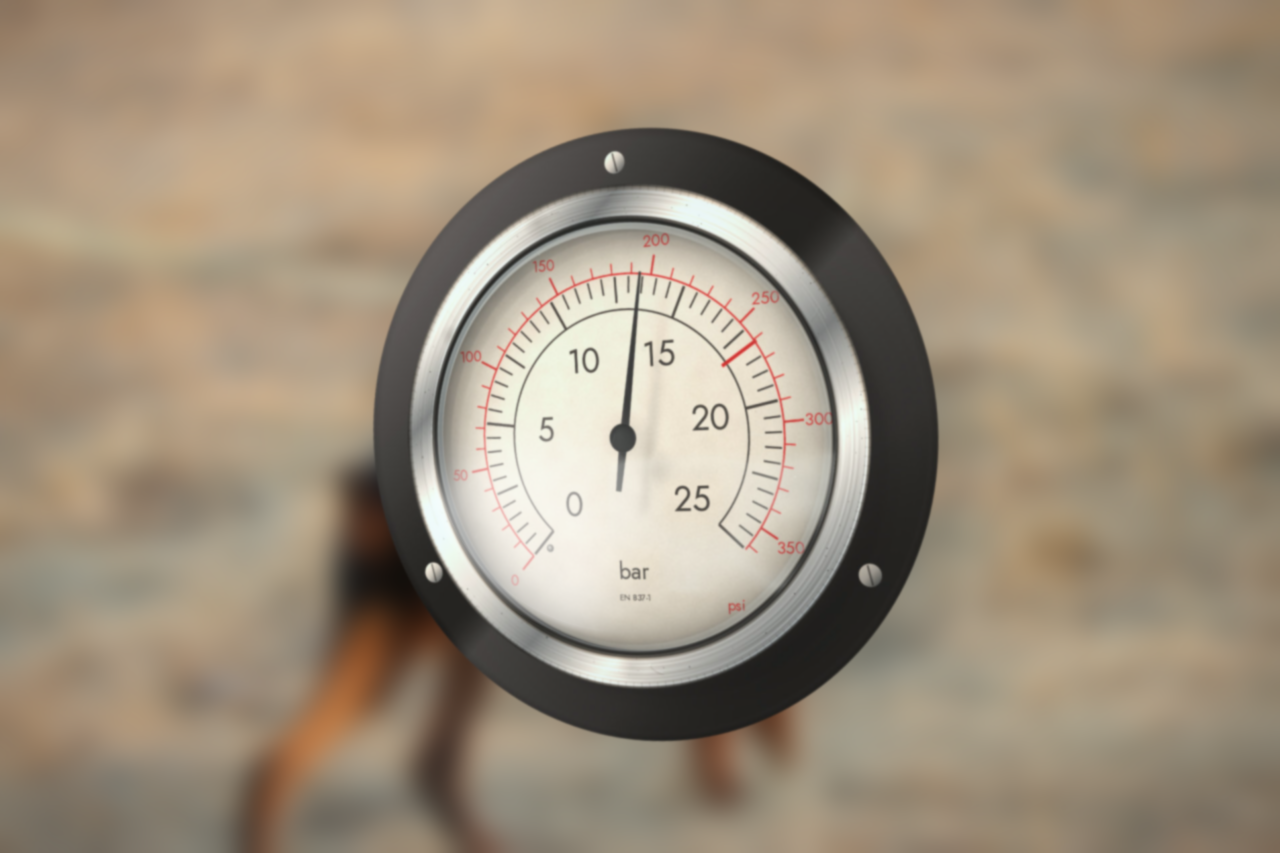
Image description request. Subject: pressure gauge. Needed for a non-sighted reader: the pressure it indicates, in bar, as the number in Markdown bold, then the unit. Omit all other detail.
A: **13.5** bar
